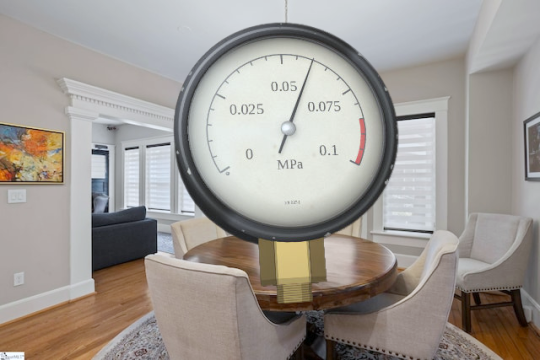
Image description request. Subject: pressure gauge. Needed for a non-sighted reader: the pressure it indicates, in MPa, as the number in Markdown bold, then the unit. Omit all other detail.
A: **0.06** MPa
